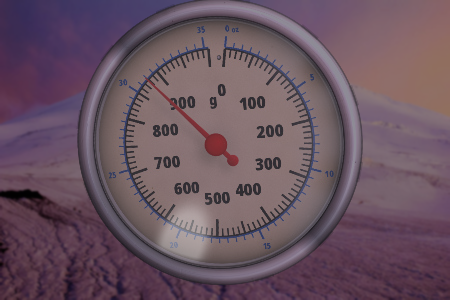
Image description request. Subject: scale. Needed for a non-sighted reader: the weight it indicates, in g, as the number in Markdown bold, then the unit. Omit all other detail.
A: **880** g
